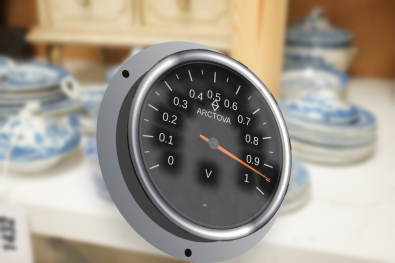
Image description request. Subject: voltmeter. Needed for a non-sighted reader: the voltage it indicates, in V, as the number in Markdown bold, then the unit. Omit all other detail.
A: **0.95** V
